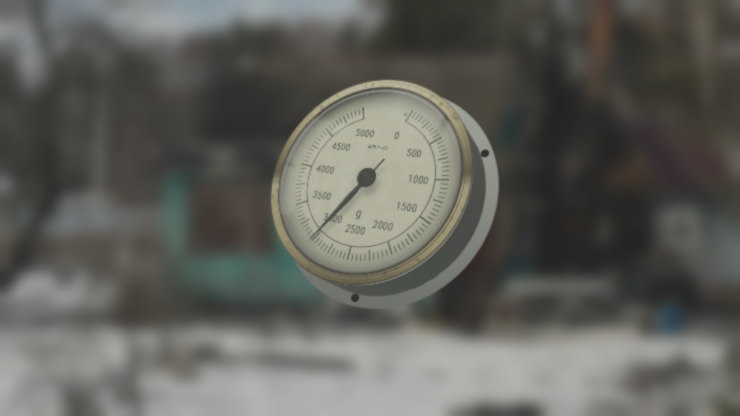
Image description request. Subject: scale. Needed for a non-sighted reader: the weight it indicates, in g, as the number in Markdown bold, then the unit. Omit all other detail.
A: **3000** g
